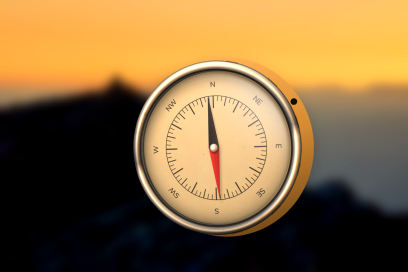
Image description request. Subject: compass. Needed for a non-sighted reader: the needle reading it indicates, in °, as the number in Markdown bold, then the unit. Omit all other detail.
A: **175** °
